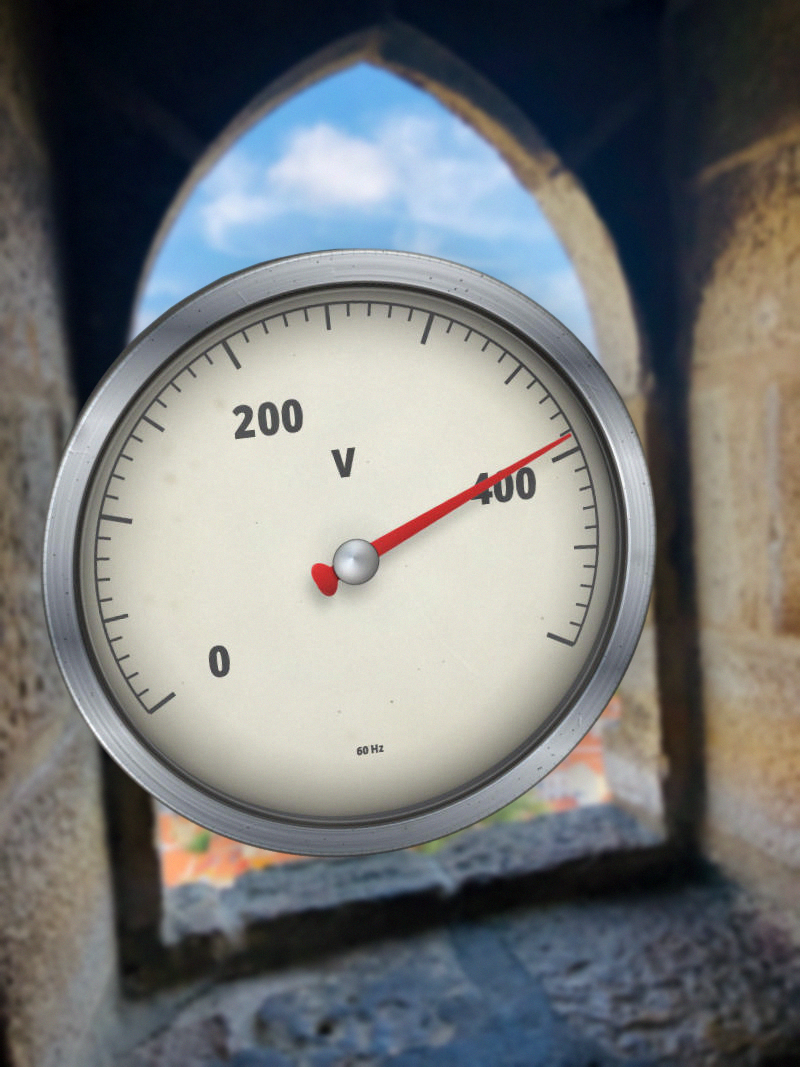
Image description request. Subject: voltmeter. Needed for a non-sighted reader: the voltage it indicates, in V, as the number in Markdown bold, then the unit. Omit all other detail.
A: **390** V
